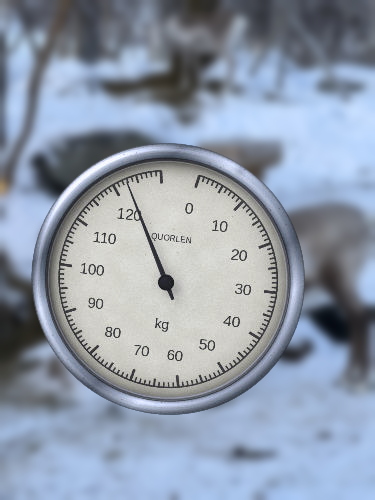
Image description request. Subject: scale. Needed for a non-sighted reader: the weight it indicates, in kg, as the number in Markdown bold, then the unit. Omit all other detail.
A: **123** kg
